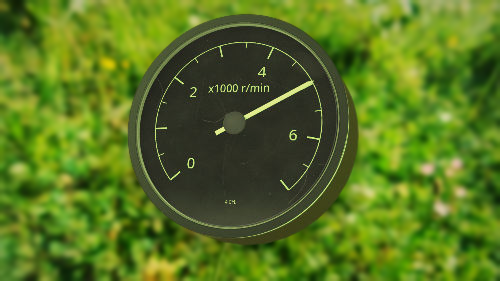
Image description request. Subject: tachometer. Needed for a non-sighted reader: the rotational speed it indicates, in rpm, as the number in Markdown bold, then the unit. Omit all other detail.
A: **5000** rpm
